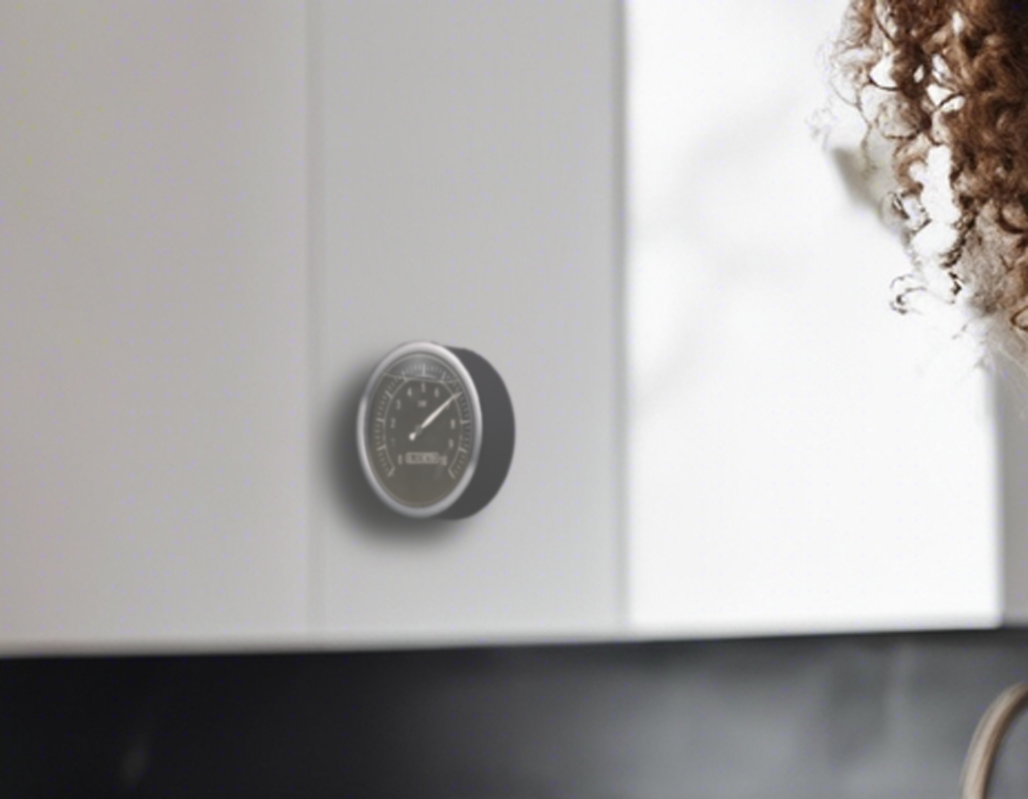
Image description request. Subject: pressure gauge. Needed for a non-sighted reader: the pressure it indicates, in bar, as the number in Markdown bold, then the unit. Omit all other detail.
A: **7** bar
